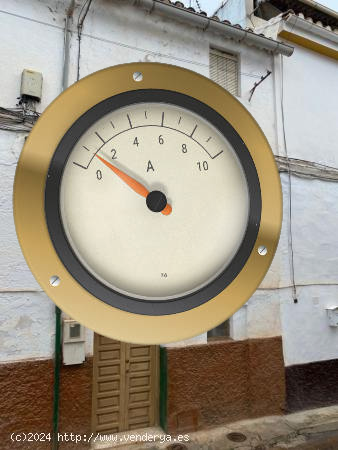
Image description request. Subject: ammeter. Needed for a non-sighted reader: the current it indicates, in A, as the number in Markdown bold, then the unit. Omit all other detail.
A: **1** A
